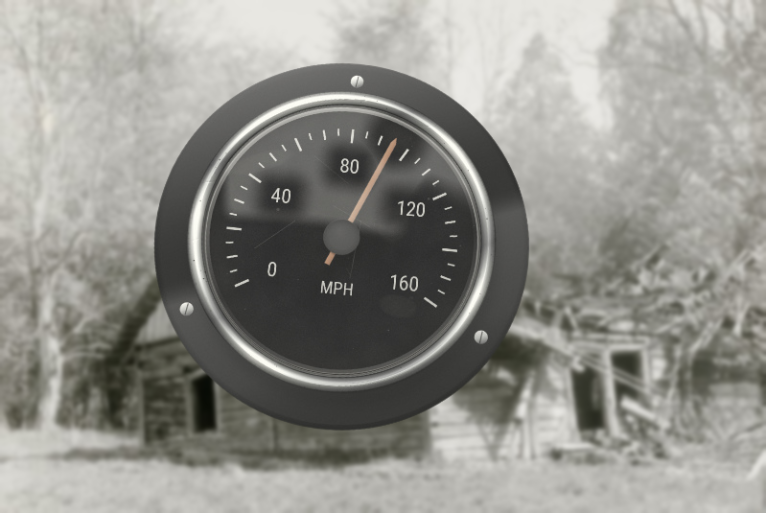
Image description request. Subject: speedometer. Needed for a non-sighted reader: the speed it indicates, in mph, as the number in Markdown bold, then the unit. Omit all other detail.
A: **95** mph
